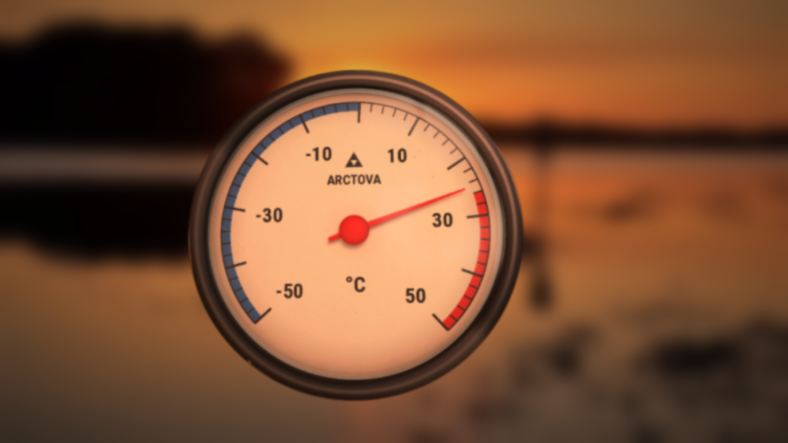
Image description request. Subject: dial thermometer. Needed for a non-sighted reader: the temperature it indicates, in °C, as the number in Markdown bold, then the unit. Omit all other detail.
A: **25** °C
